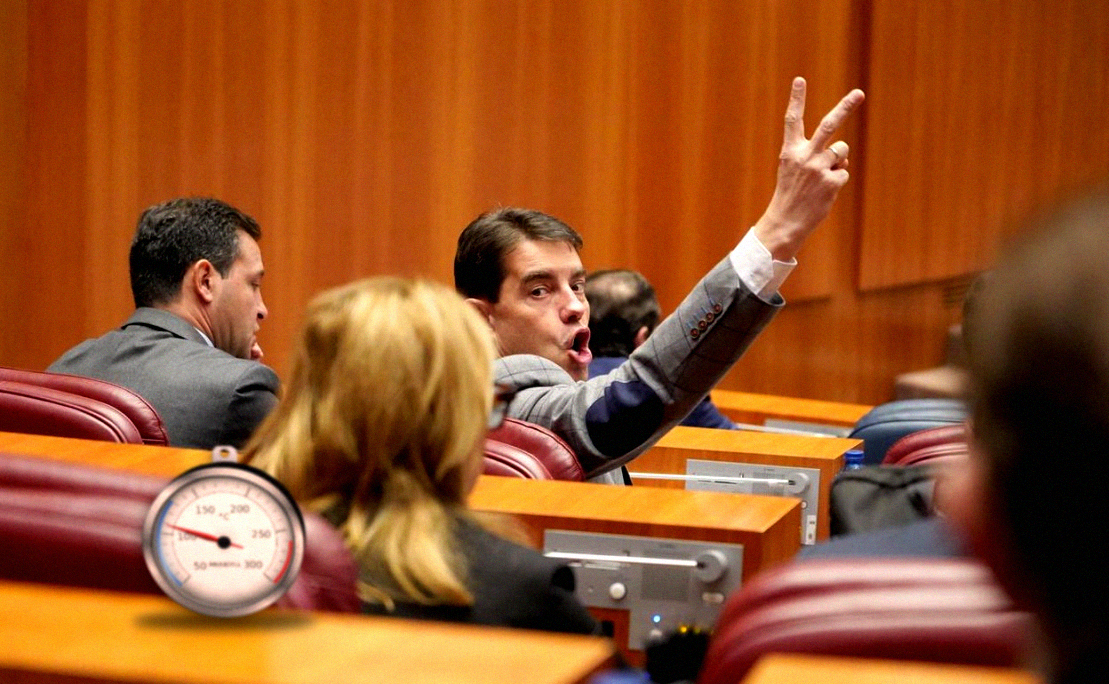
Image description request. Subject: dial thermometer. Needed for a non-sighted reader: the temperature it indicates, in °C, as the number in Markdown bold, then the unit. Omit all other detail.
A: **110** °C
